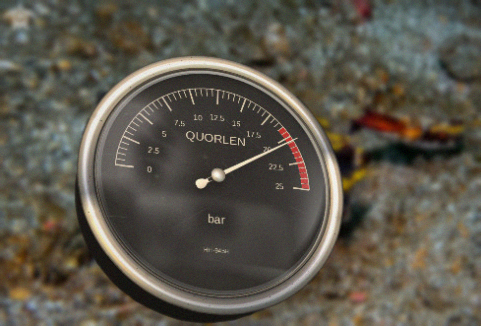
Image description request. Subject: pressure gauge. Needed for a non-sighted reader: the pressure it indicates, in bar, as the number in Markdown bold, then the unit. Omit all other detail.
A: **20.5** bar
